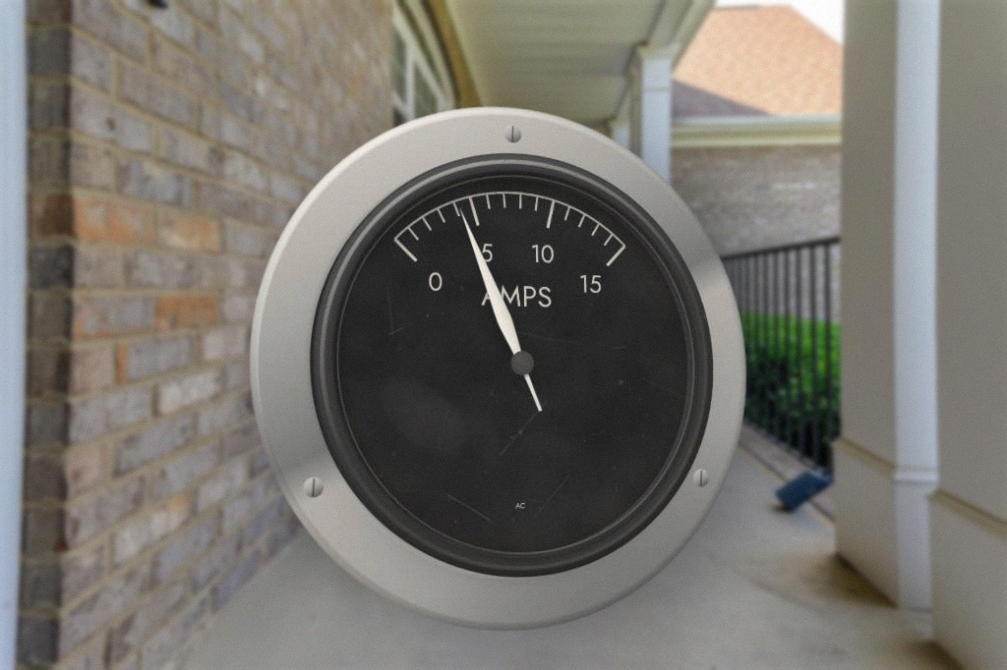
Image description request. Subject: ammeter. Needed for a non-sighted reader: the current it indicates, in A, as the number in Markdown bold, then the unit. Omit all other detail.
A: **4** A
